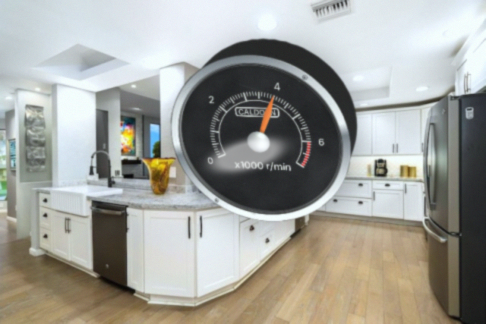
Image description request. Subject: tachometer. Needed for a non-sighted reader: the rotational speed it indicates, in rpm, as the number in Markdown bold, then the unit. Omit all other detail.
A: **4000** rpm
